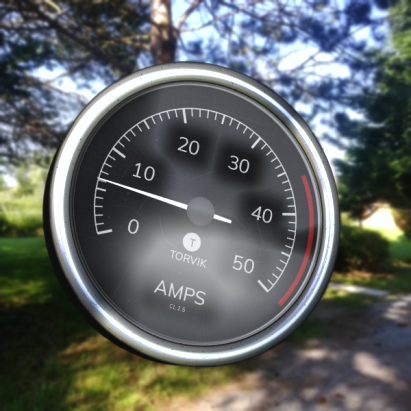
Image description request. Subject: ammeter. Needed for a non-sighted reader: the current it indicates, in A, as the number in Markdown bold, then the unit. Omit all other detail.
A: **6** A
